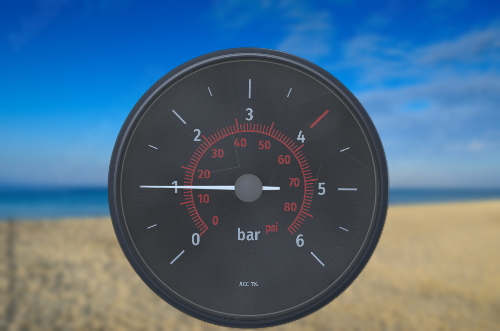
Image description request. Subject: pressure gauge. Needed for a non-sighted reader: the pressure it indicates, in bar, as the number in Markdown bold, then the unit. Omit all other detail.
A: **1** bar
